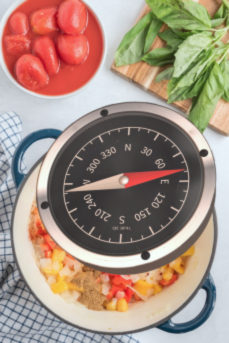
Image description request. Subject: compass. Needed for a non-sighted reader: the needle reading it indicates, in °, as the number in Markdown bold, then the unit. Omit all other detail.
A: **80** °
